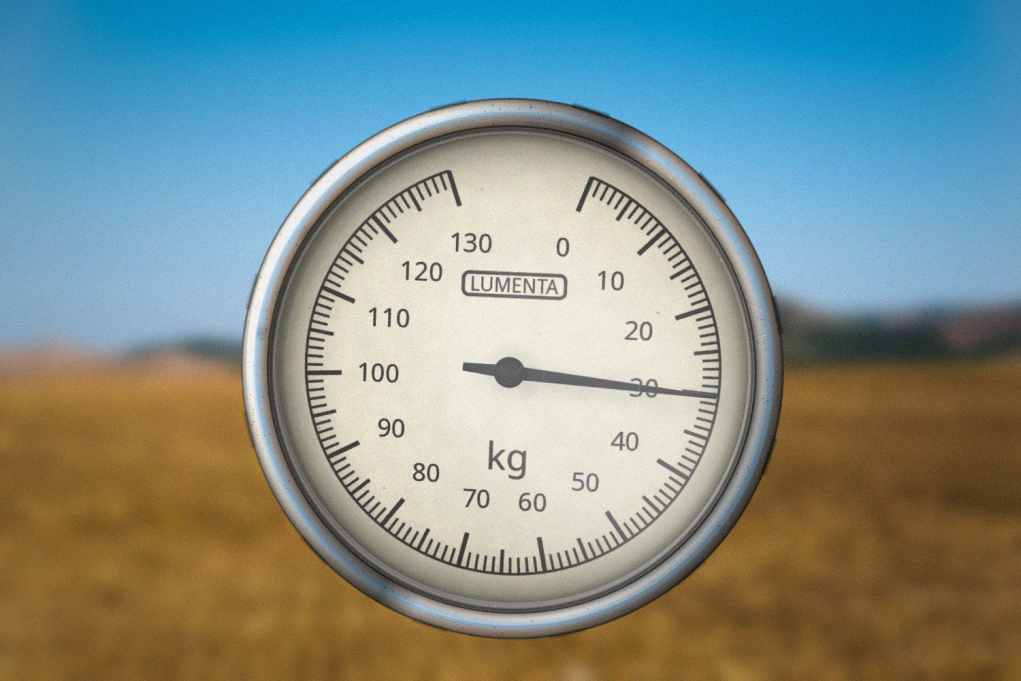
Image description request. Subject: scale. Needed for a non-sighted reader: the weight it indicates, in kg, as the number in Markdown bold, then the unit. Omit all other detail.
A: **30** kg
